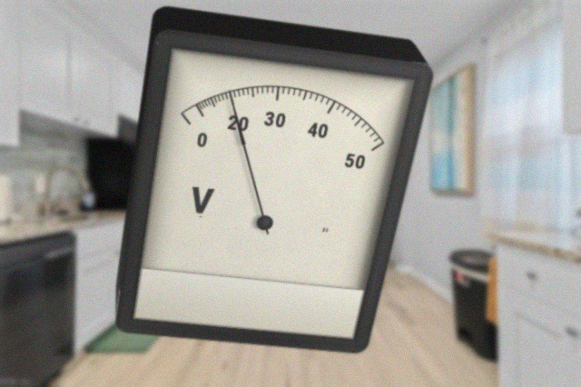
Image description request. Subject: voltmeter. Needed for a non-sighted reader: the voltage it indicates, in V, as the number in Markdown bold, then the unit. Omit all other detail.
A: **20** V
